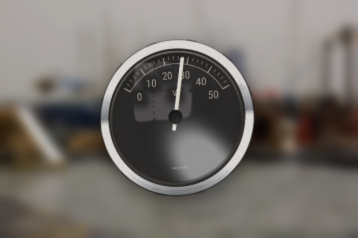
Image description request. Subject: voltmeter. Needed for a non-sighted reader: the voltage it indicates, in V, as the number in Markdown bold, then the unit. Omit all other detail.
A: **28** V
